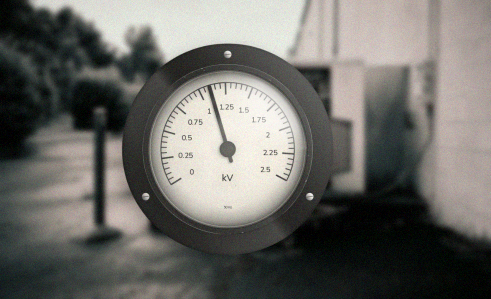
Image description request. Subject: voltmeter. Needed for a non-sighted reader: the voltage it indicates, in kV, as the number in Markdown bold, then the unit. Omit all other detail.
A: **1.1** kV
